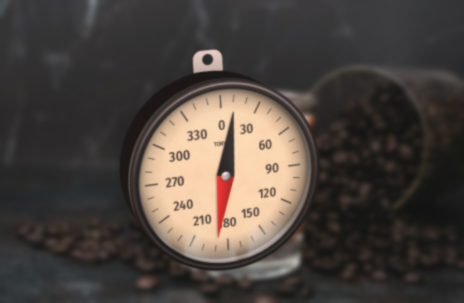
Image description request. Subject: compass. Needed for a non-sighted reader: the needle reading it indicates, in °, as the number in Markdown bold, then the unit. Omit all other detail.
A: **190** °
